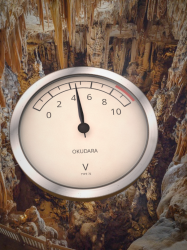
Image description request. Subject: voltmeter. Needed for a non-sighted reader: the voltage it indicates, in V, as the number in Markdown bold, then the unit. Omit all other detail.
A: **4.5** V
